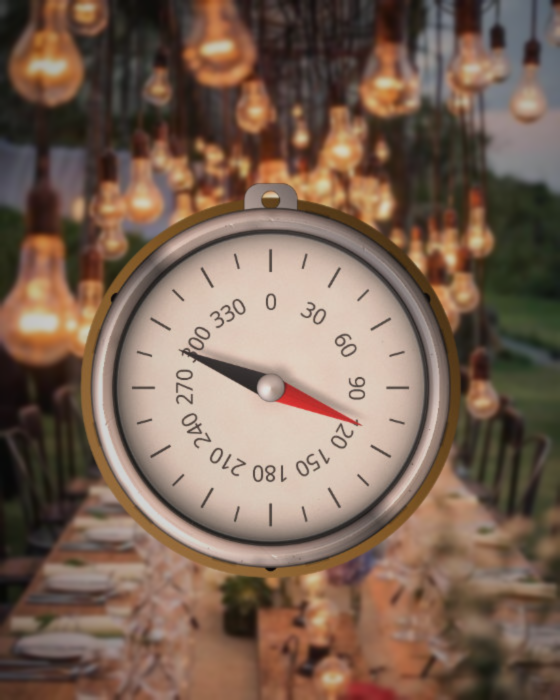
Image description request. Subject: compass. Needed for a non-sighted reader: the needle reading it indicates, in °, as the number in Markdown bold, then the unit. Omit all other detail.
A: **112.5** °
